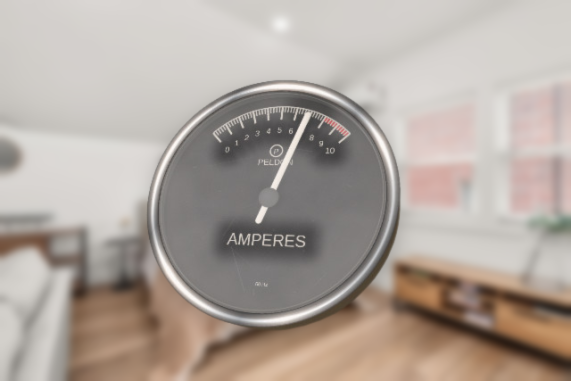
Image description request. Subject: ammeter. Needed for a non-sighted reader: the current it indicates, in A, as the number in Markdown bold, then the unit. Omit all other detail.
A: **7** A
